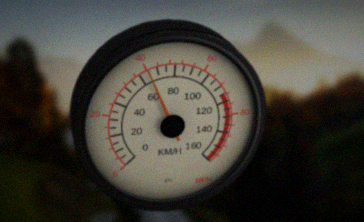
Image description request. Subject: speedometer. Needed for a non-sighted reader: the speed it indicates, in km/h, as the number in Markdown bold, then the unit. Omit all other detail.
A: **65** km/h
